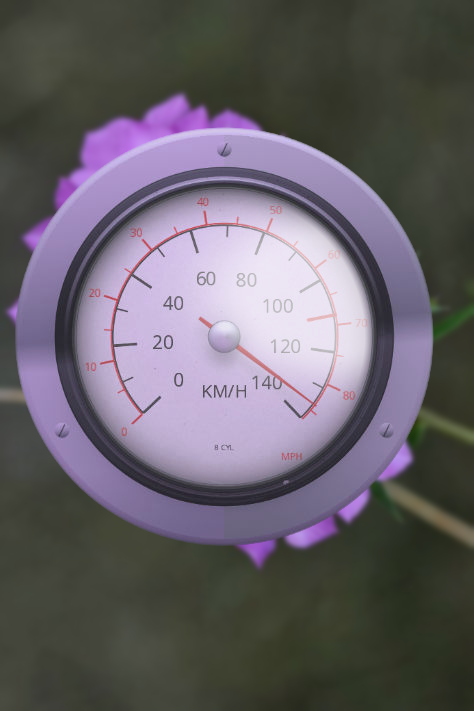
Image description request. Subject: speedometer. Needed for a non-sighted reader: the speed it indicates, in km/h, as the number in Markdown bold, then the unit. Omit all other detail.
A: **135** km/h
